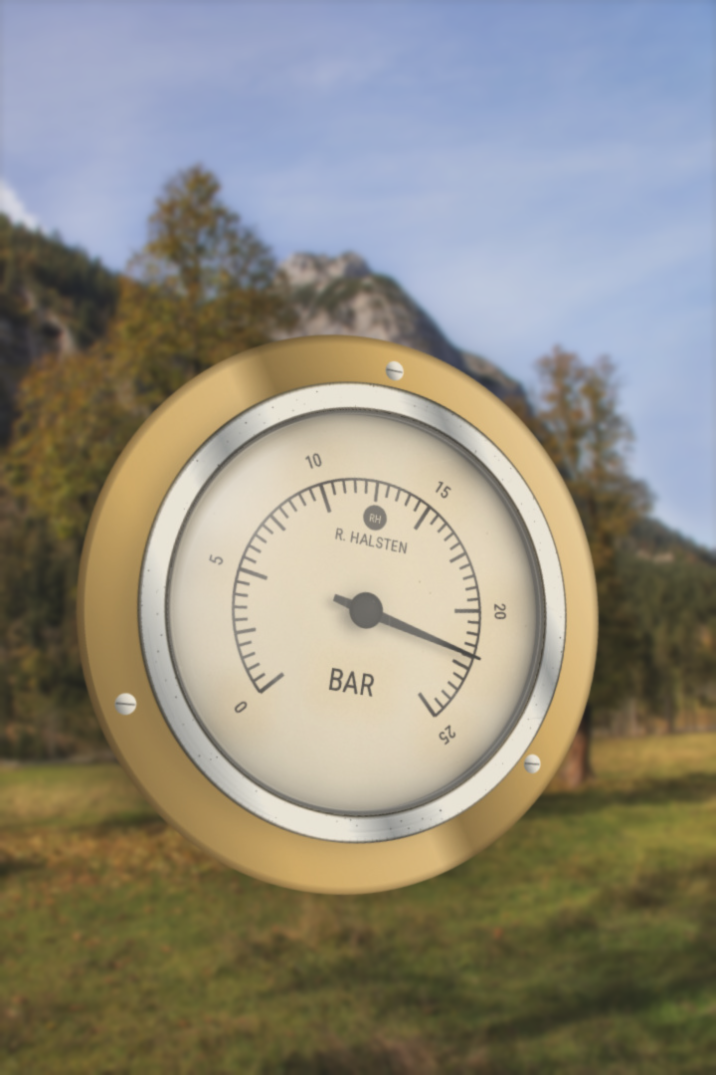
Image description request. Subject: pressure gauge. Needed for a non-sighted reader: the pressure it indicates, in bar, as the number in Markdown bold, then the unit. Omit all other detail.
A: **22** bar
